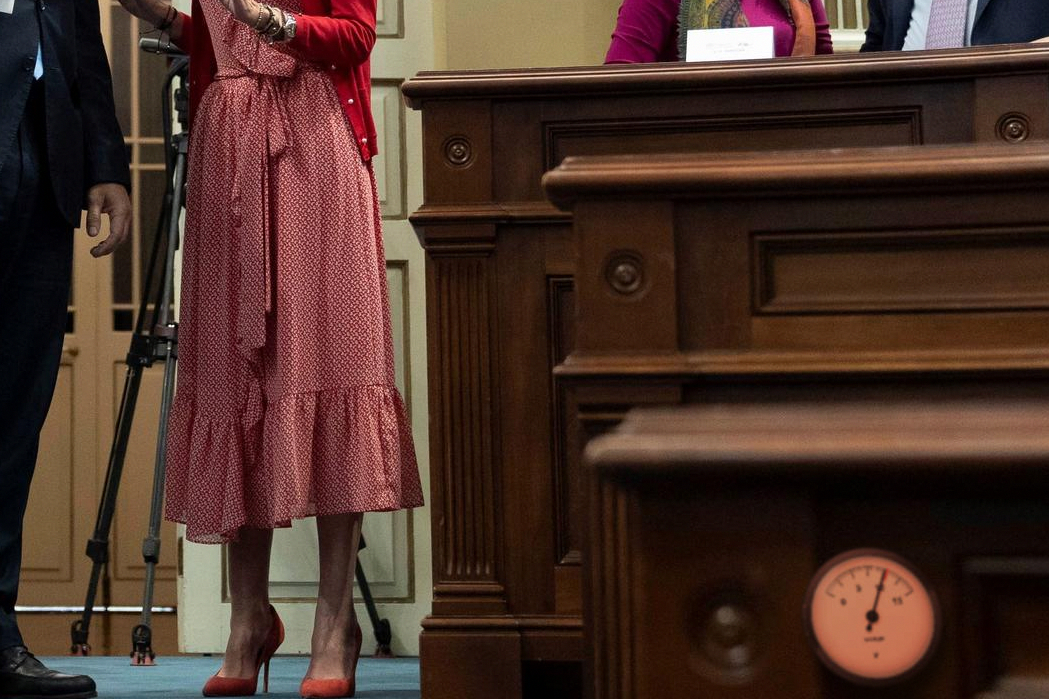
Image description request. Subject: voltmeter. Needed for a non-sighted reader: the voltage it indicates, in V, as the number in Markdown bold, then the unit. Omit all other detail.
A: **10** V
